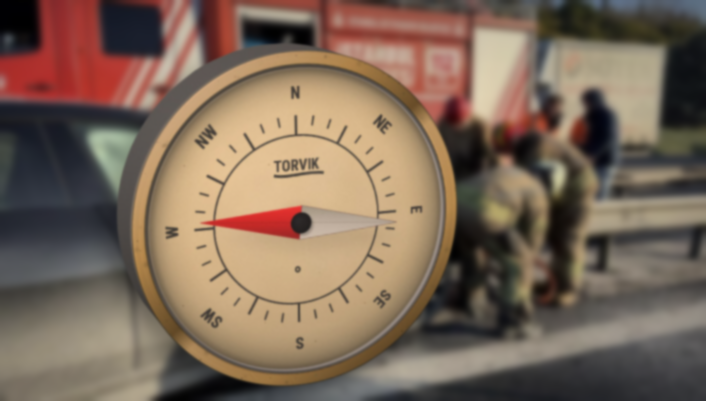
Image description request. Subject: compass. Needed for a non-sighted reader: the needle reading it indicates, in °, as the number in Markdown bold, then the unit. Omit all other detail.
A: **275** °
